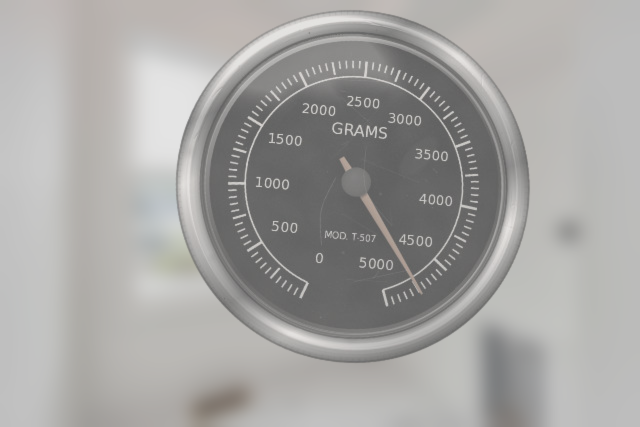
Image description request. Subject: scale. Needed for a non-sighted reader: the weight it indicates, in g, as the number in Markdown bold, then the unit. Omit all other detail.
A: **4750** g
